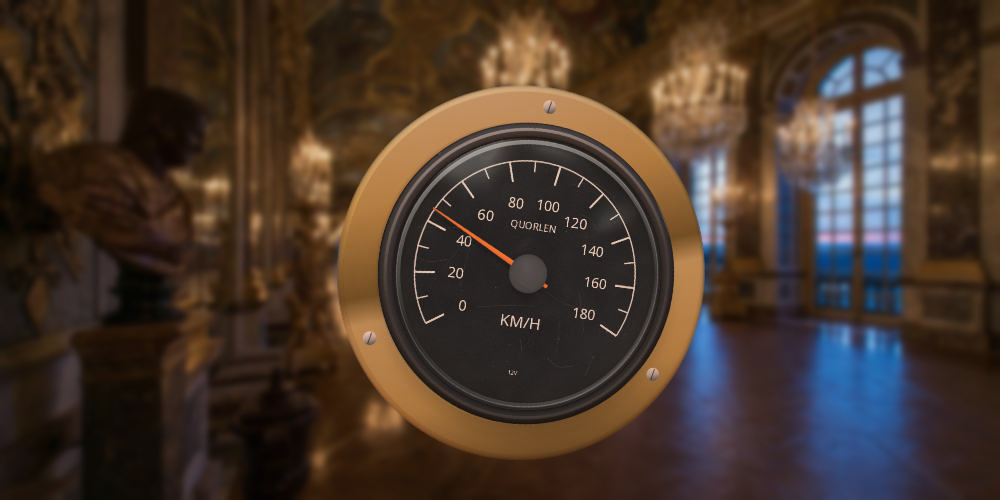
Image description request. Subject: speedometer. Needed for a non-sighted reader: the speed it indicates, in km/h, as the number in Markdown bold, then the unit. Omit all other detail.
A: **45** km/h
